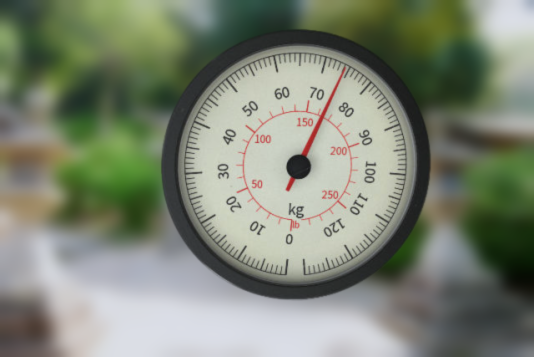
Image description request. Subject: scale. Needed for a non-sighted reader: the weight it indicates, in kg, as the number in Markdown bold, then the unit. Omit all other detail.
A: **74** kg
